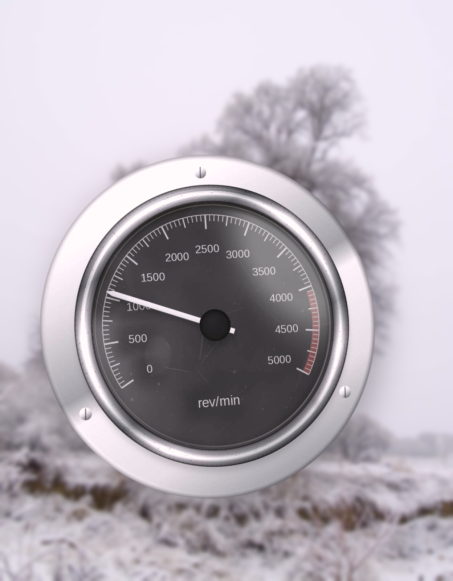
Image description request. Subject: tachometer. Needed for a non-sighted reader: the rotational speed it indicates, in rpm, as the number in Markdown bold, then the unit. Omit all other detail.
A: **1050** rpm
